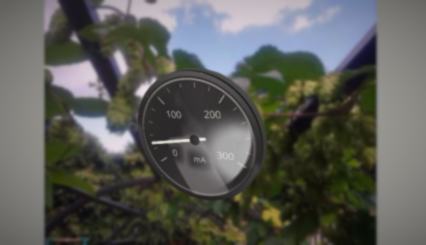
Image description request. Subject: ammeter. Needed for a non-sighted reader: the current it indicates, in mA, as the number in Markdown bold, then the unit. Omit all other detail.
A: **30** mA
